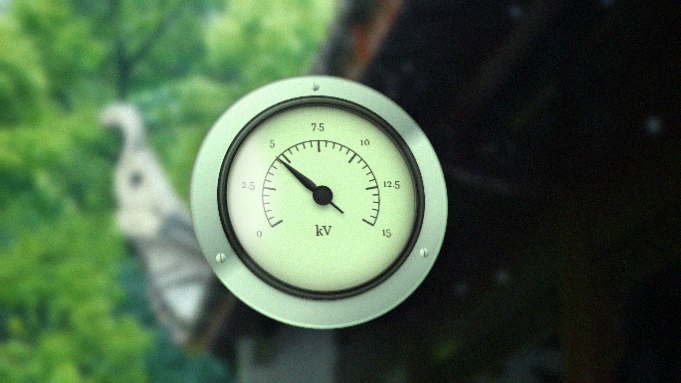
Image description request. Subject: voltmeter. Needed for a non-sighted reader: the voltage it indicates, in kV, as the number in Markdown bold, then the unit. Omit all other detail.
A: **4.5** kV
